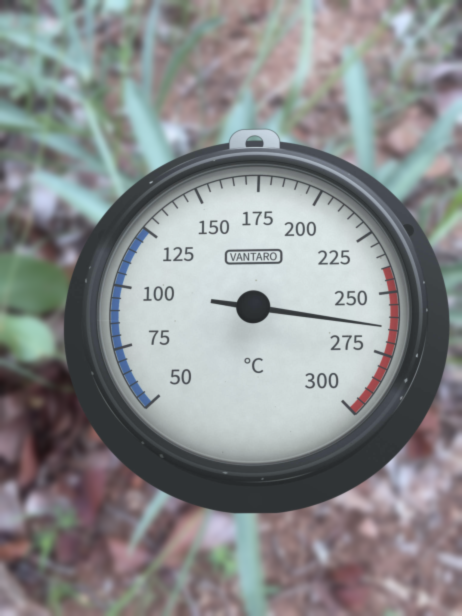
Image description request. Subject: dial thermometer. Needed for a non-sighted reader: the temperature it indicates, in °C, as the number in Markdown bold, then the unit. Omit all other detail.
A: **265** °C
